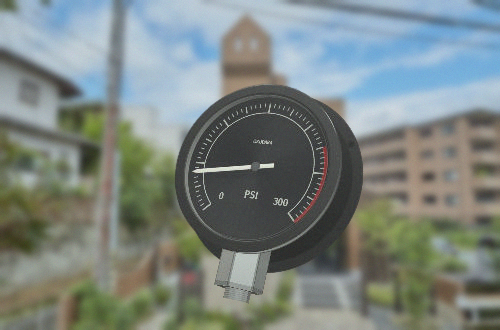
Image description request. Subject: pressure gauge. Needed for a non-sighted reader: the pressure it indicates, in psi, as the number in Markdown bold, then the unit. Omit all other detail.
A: **40** psi
